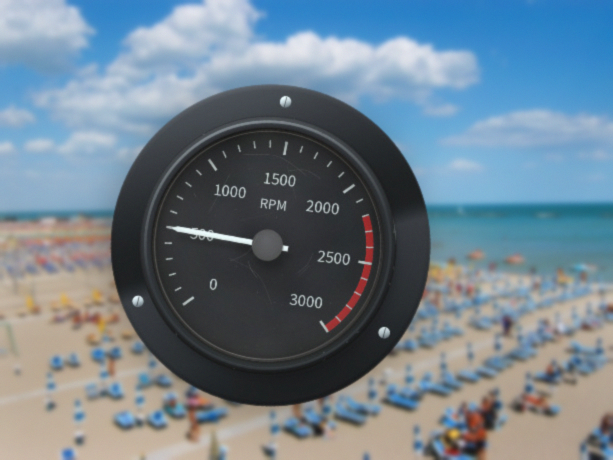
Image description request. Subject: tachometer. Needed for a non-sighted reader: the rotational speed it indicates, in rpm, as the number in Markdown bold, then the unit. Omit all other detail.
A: **500** rpm
